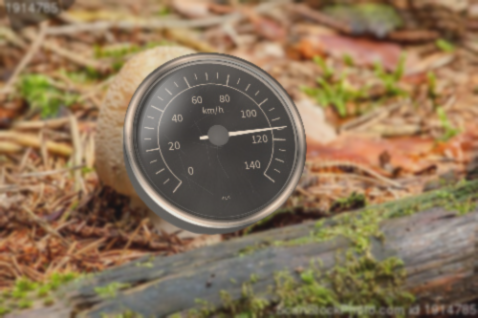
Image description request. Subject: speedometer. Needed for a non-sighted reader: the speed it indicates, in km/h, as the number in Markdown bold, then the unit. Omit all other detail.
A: **115** km/h
